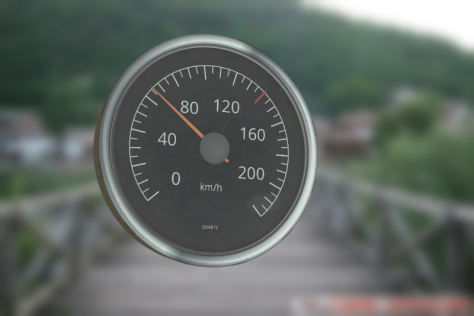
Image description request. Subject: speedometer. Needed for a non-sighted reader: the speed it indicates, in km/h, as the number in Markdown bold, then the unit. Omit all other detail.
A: **65** km/h
